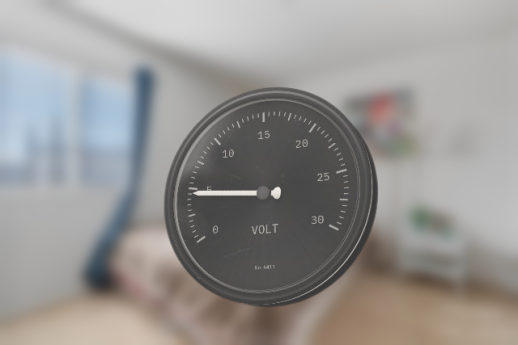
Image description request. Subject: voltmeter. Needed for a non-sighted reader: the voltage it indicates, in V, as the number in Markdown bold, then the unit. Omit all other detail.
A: **4.5** V
